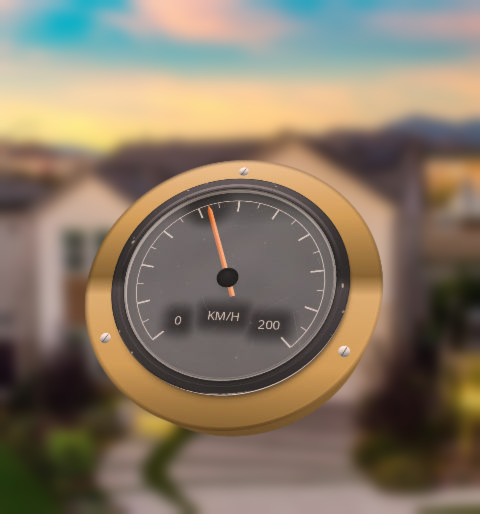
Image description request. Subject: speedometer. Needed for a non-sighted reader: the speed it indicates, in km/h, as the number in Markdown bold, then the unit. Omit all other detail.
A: **85** km/h
